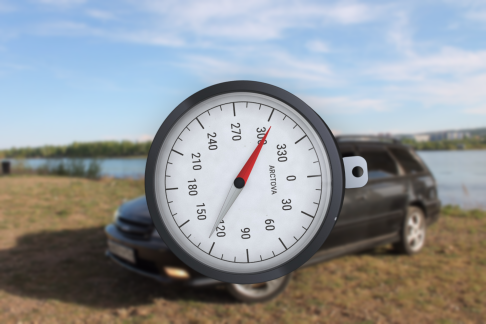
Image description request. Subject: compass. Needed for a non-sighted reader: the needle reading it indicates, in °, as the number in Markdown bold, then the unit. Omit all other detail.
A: **305** °
